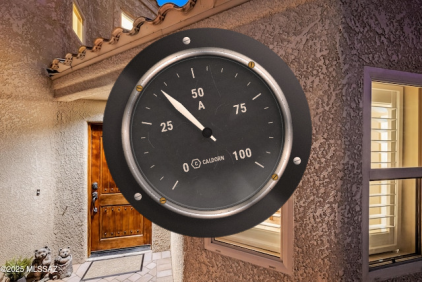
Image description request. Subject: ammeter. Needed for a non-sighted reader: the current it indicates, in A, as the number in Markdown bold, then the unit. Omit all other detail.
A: **37.5** A
